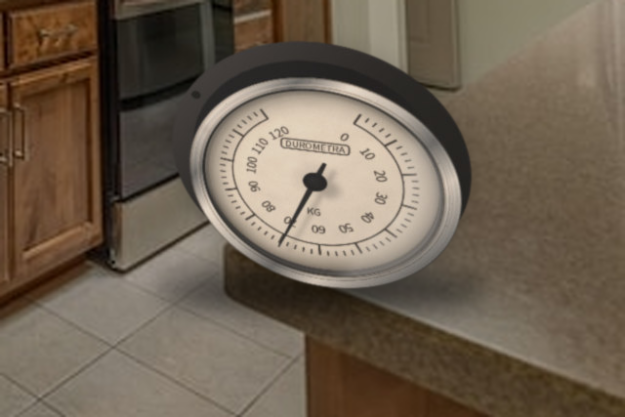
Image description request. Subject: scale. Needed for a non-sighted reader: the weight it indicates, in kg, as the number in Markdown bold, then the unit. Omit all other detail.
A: **70** kg
